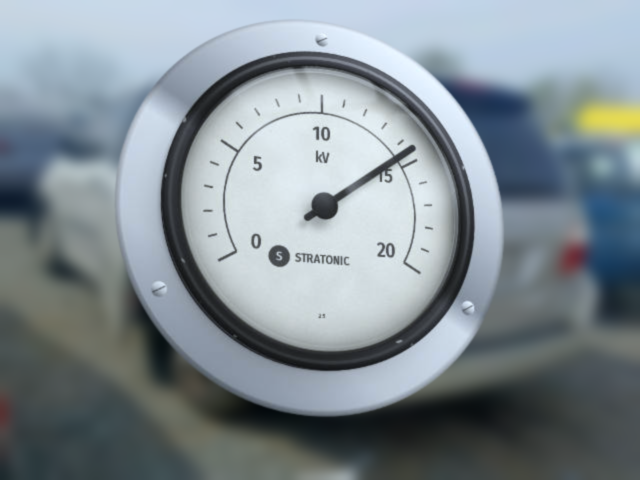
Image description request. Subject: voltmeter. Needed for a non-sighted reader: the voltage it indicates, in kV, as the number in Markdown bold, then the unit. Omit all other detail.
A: **14.5** kV
